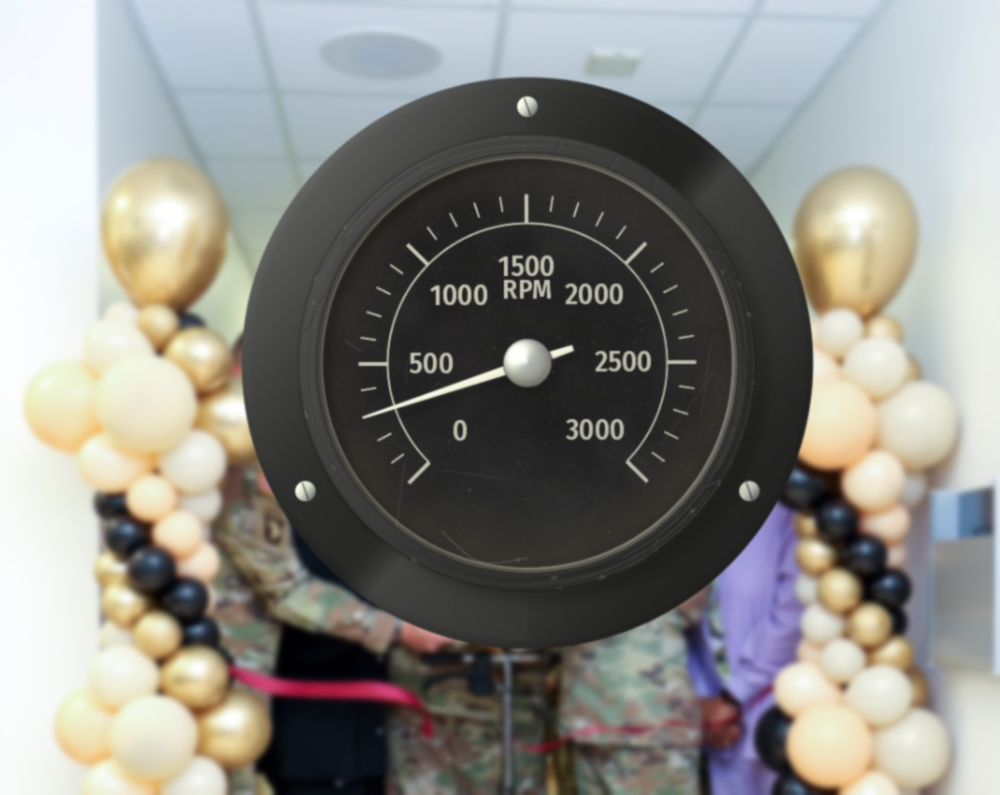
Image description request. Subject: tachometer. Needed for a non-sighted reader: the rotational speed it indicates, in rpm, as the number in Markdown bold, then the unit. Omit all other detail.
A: **300** rpm
